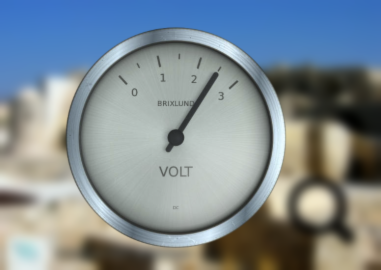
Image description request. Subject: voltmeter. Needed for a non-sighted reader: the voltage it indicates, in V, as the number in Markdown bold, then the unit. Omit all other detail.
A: **2.5** V
